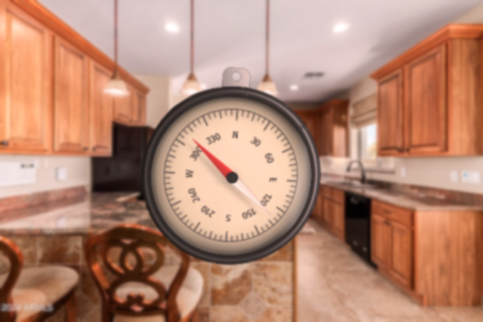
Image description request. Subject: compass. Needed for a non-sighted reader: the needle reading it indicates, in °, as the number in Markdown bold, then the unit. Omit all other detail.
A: **310** °
